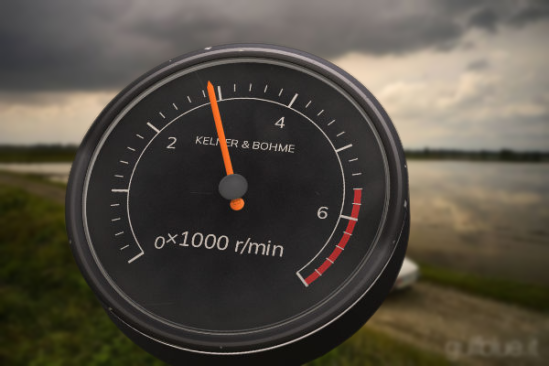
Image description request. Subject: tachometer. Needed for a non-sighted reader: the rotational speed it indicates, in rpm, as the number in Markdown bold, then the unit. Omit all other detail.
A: **2900** rpm
